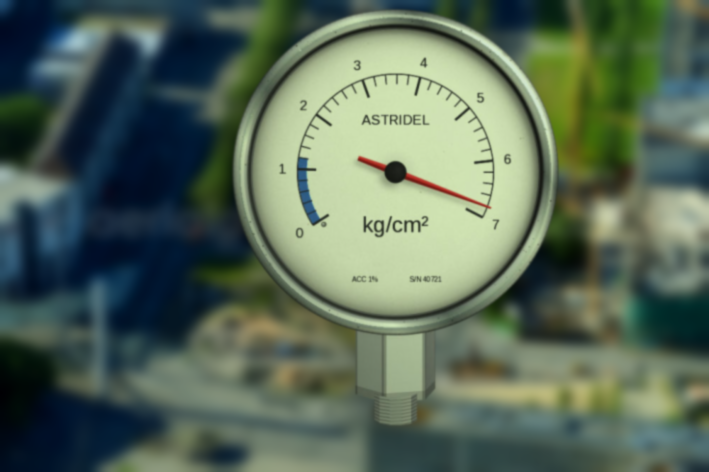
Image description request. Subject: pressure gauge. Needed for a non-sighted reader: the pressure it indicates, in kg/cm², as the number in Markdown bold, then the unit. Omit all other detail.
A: **6.8** kg/cm²
